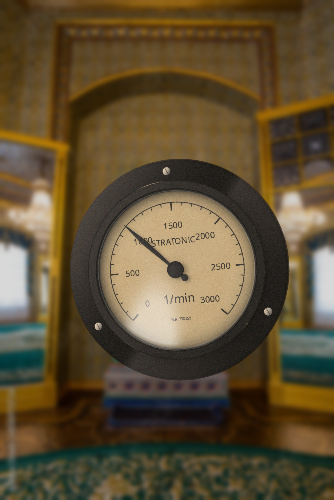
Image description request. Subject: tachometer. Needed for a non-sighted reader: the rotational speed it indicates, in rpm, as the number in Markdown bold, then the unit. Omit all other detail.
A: **1000** rpm
